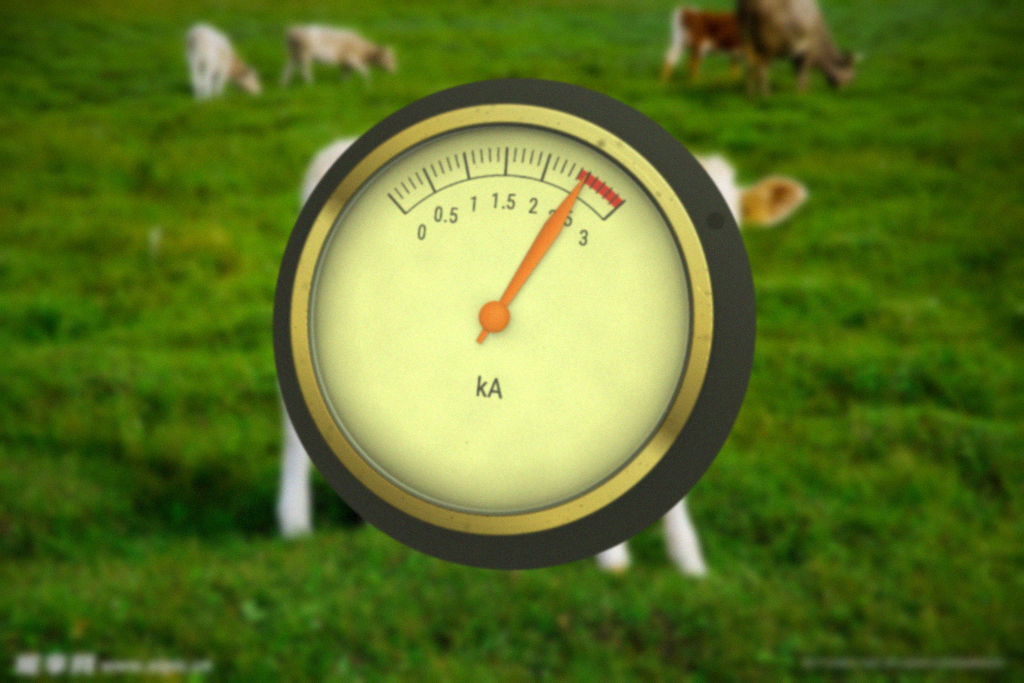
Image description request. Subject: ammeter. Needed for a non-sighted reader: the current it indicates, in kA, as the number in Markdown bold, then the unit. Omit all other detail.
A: **2.5** kA
